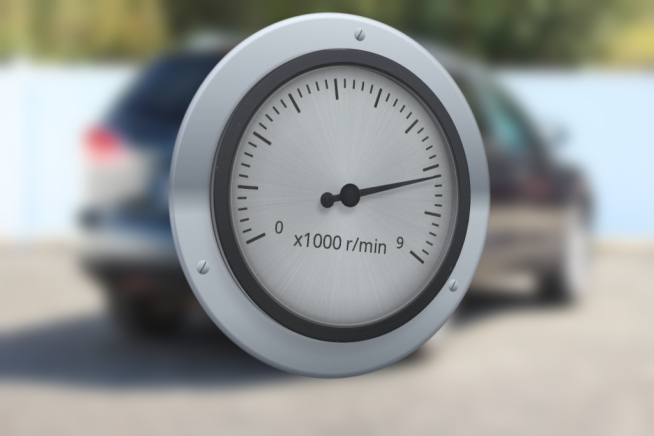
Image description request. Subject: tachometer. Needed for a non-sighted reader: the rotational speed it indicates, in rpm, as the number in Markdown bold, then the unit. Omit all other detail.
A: **7200** rpm
